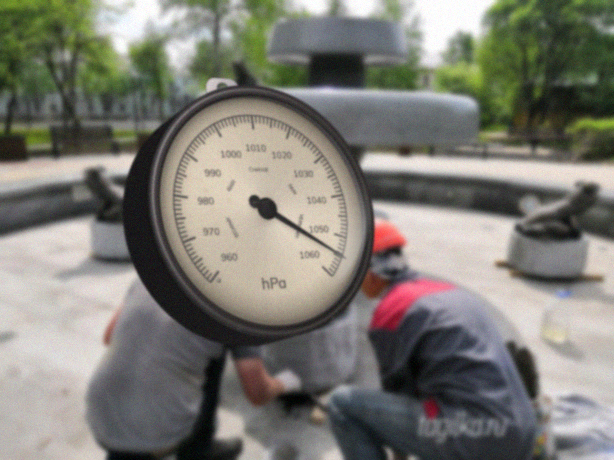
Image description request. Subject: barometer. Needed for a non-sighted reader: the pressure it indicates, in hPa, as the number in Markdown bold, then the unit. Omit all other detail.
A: **1055** hPa
